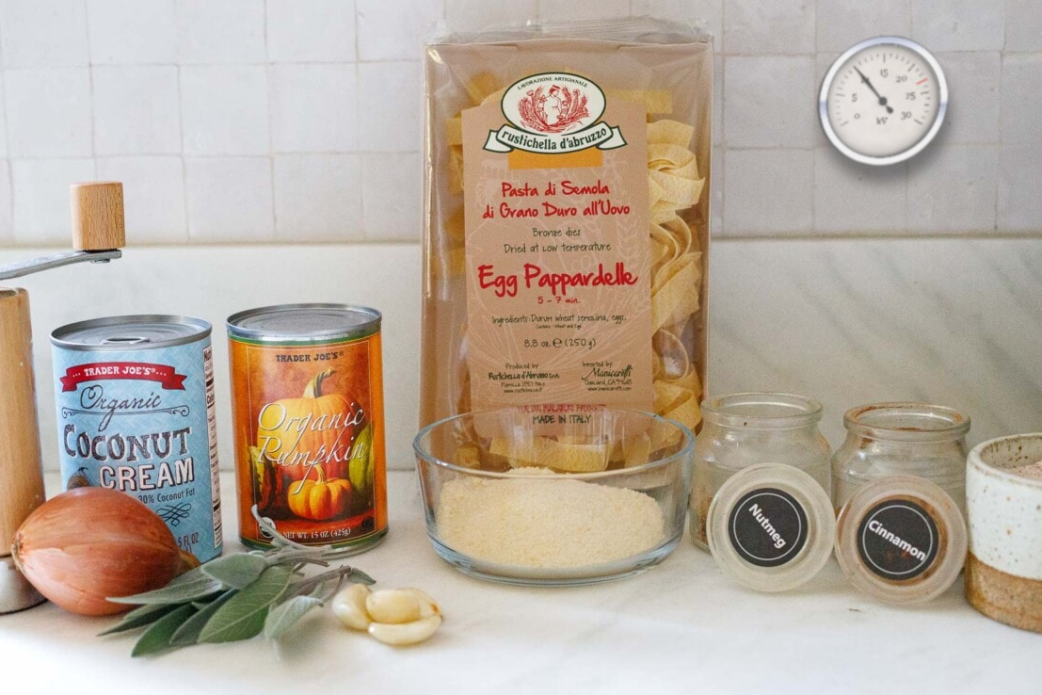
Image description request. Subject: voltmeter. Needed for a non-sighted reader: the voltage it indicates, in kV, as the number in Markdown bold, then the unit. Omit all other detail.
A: **10** kV
